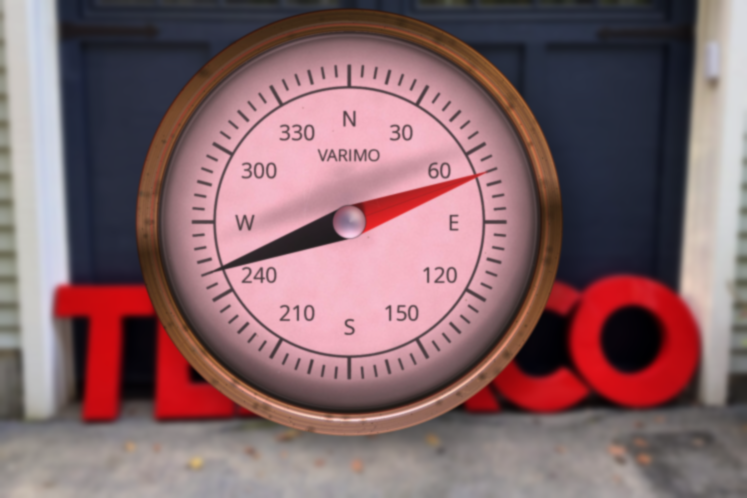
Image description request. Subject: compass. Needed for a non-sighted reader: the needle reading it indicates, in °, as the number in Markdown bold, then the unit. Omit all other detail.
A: **70** °
